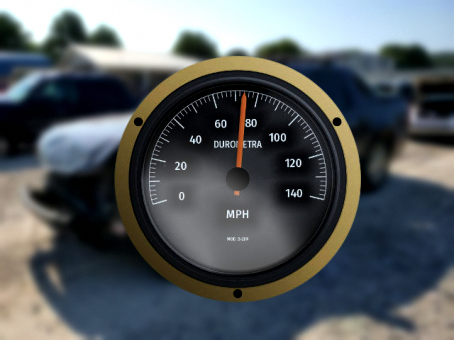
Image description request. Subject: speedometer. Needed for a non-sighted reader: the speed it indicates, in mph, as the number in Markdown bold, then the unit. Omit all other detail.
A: **74** mph
